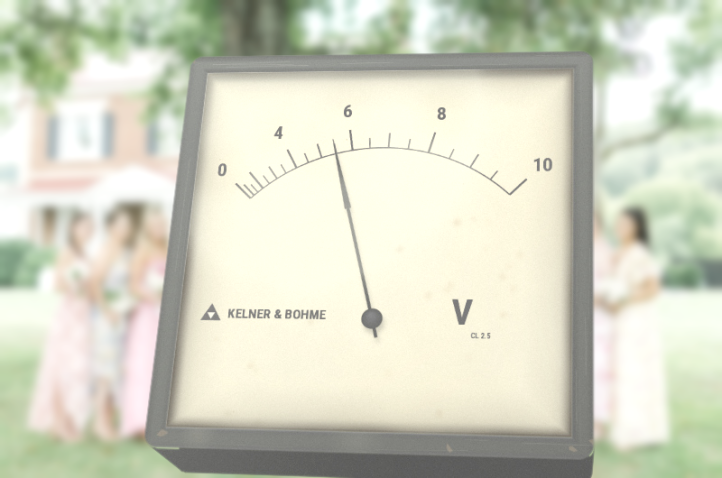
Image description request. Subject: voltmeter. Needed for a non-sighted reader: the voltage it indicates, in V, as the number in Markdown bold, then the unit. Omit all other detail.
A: **5.5** V
